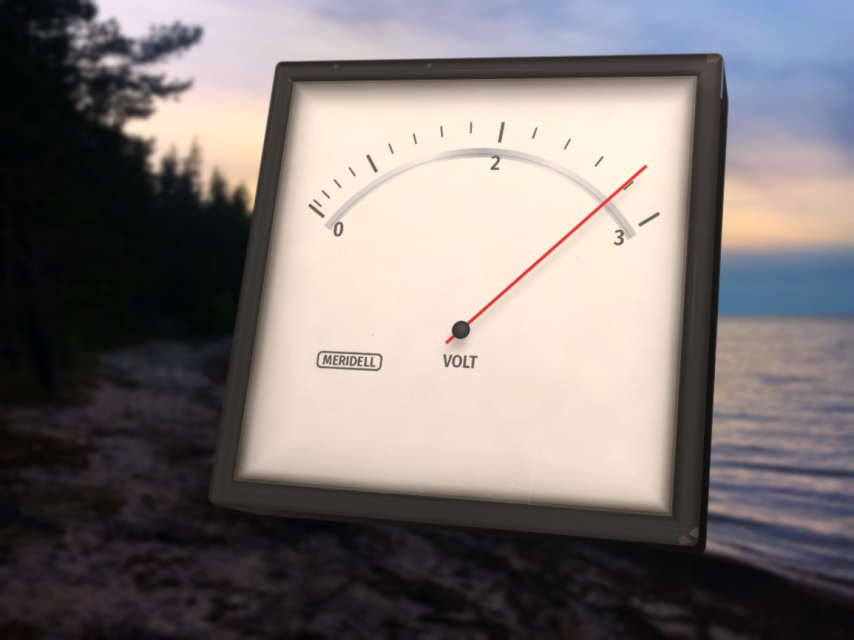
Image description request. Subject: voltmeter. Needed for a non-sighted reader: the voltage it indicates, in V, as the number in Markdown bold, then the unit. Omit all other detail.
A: **2.8** V
